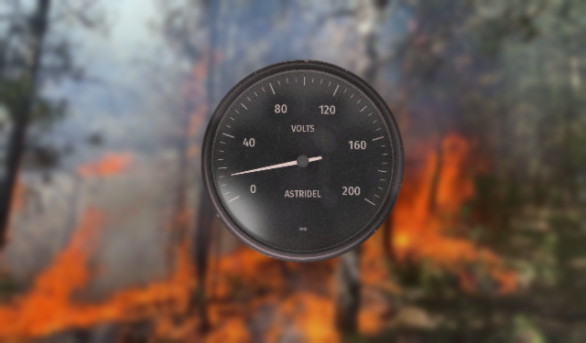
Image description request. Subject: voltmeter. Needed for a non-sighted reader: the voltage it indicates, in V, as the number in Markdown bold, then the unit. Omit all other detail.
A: **15** V
